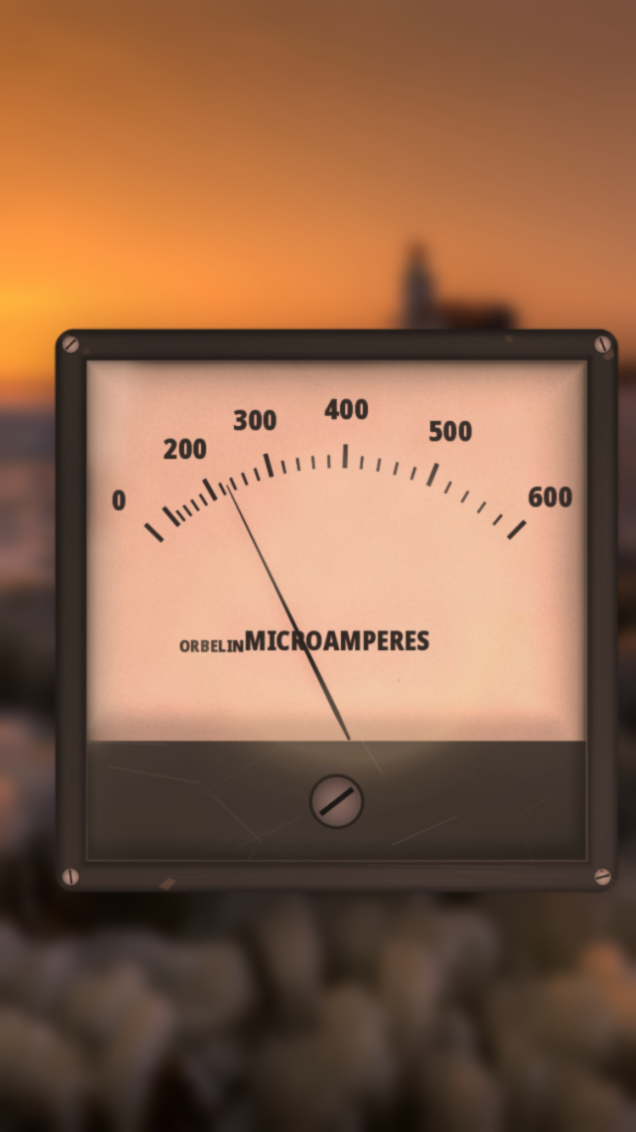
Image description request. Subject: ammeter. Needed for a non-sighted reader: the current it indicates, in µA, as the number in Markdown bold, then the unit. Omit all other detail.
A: **230** µA
